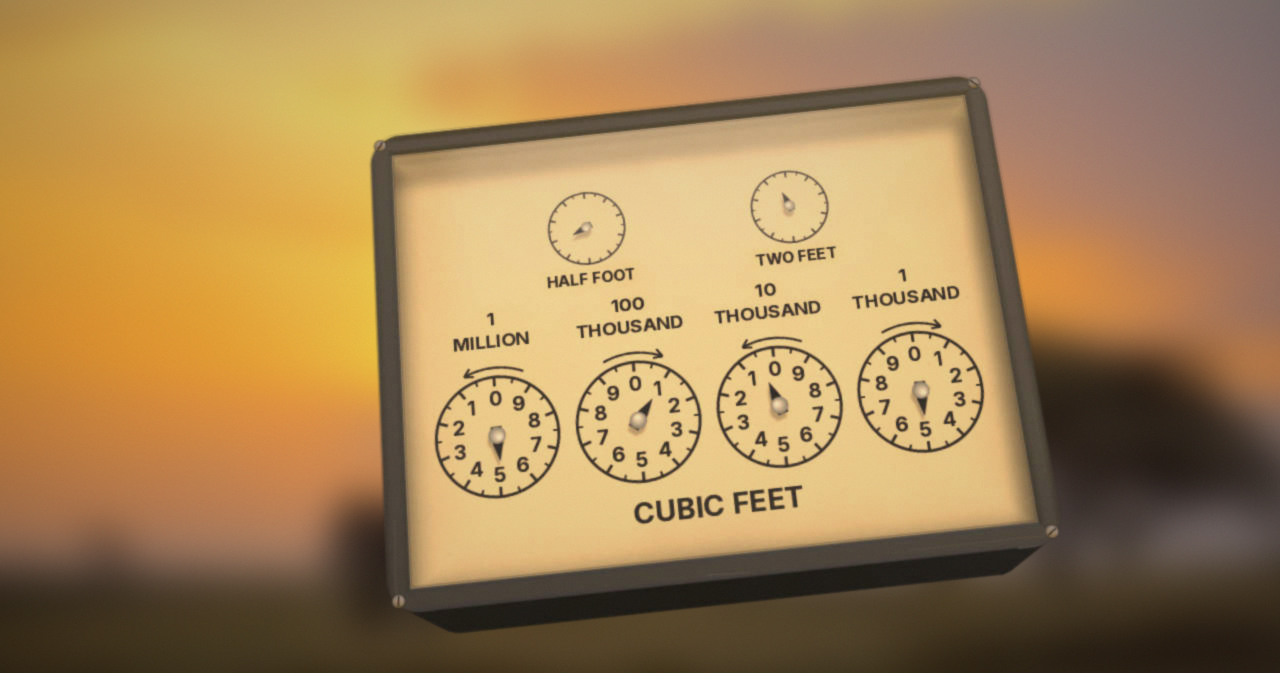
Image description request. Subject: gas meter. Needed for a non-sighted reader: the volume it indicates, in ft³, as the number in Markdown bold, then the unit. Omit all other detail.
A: **510500** ft³
